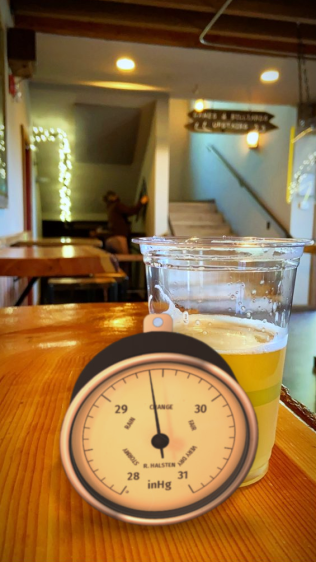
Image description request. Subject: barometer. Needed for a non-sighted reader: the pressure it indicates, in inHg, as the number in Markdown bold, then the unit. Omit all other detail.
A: **29.4** inHg
